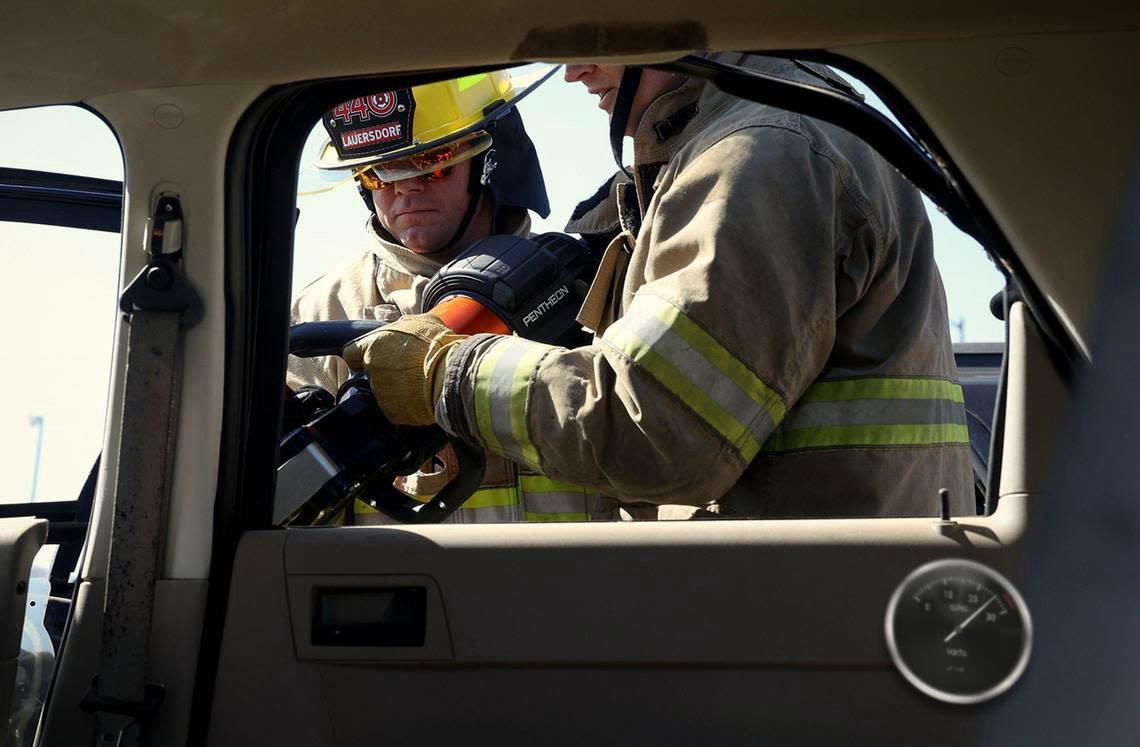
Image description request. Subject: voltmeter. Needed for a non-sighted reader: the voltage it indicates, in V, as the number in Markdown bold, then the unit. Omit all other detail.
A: **25** V
